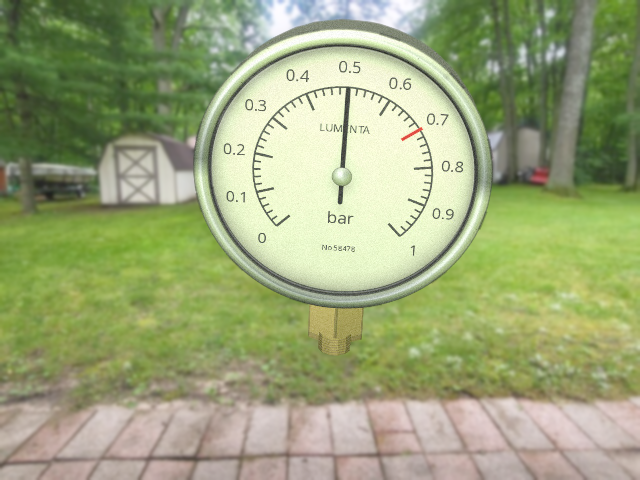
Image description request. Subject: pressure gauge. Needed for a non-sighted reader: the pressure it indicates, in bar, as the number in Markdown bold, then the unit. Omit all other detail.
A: **0.5** bar
